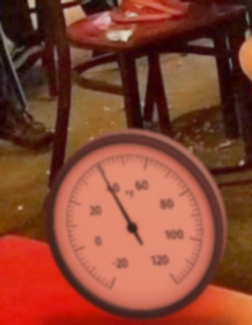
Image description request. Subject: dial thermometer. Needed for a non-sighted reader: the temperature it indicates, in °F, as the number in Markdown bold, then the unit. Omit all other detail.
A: **40** °F
